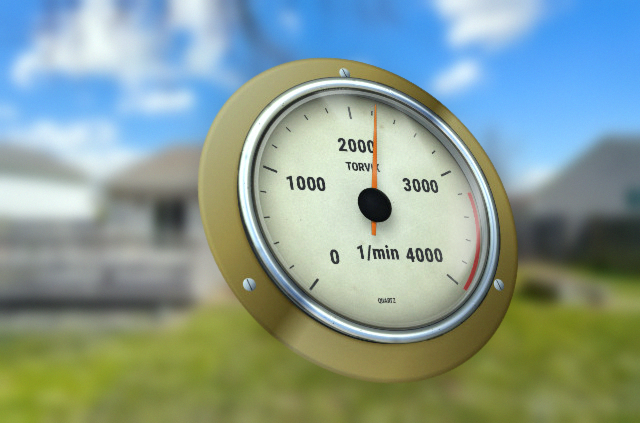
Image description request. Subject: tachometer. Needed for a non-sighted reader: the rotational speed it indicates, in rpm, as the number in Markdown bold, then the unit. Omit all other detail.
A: **2200** rpm
